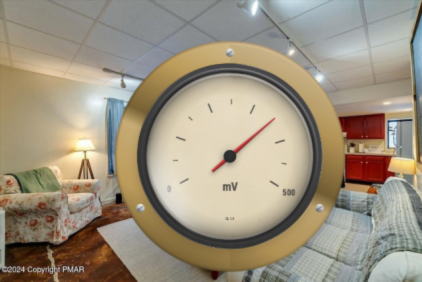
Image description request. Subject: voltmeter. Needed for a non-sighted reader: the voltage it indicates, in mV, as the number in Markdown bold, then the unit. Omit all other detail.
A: **350** mV
